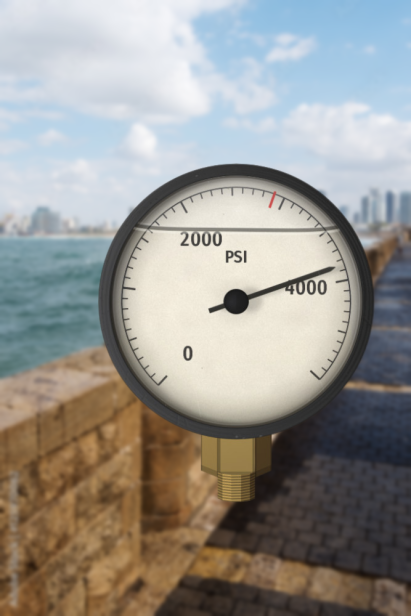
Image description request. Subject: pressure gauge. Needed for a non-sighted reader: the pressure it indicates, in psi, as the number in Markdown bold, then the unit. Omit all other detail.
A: **3850** psi
